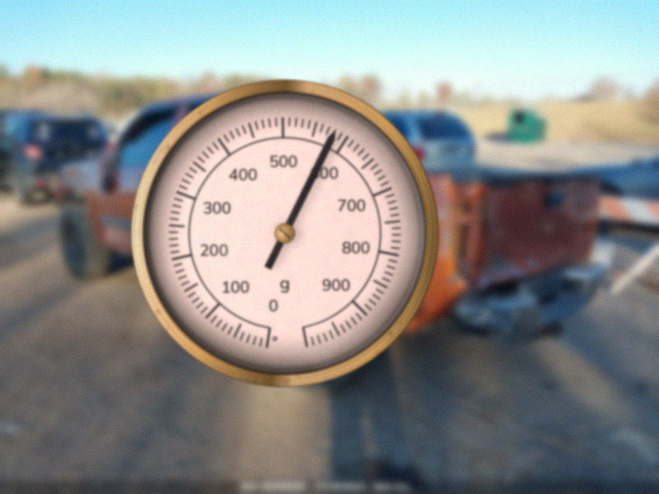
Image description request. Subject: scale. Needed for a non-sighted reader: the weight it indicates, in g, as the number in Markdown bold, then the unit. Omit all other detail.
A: **580** g
